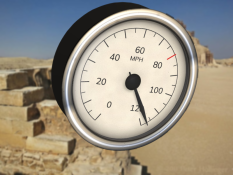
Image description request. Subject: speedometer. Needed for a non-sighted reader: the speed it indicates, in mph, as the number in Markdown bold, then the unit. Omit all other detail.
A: **117.5** mph
